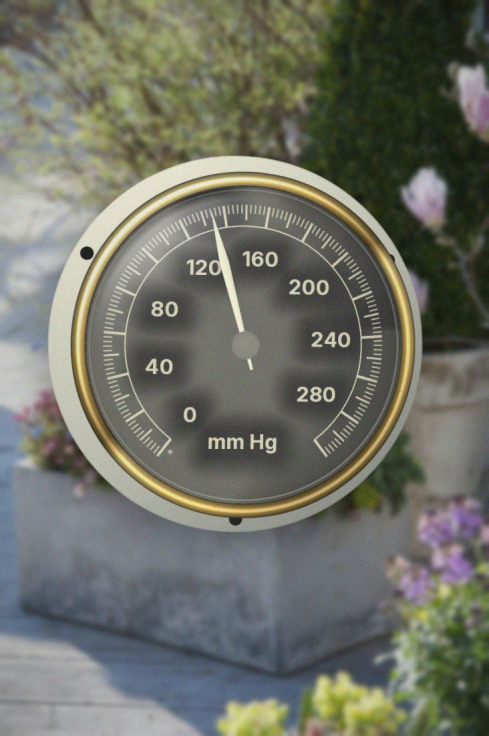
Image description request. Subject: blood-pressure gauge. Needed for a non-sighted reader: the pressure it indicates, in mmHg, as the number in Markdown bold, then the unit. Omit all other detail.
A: **134** mmHg
